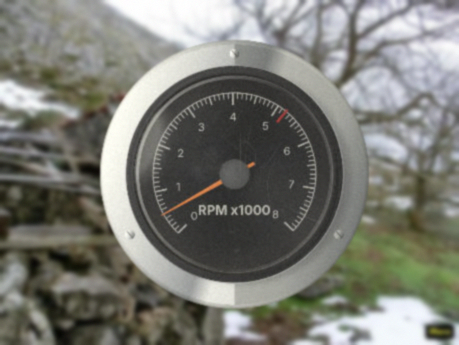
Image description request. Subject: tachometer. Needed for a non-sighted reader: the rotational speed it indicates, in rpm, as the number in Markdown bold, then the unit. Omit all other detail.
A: **500** rpm
